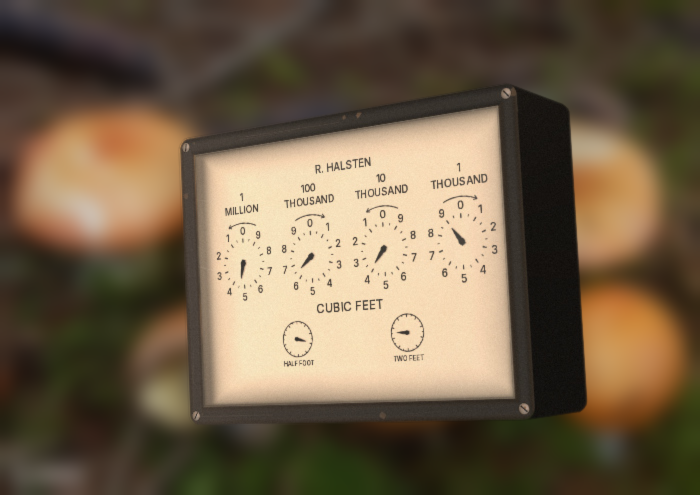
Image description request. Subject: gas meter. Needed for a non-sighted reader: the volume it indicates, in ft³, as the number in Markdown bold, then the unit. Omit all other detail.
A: **463900** ft³
